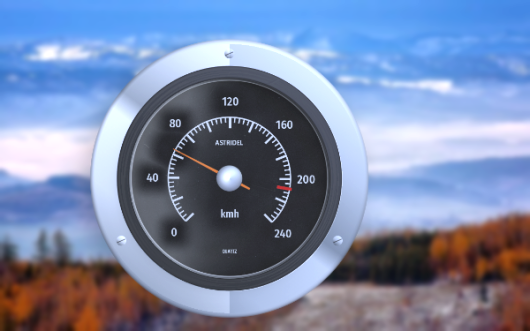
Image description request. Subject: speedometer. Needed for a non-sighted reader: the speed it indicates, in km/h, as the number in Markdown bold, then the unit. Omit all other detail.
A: **64** km/h
